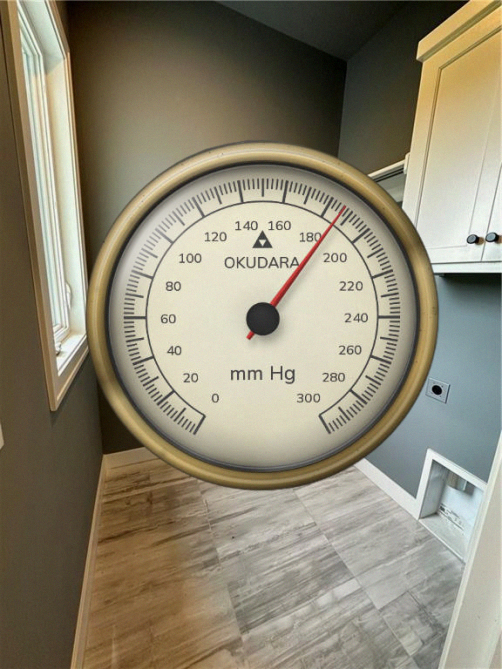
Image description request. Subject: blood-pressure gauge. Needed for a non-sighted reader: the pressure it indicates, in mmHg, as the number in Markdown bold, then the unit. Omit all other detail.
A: **186** mmHg
